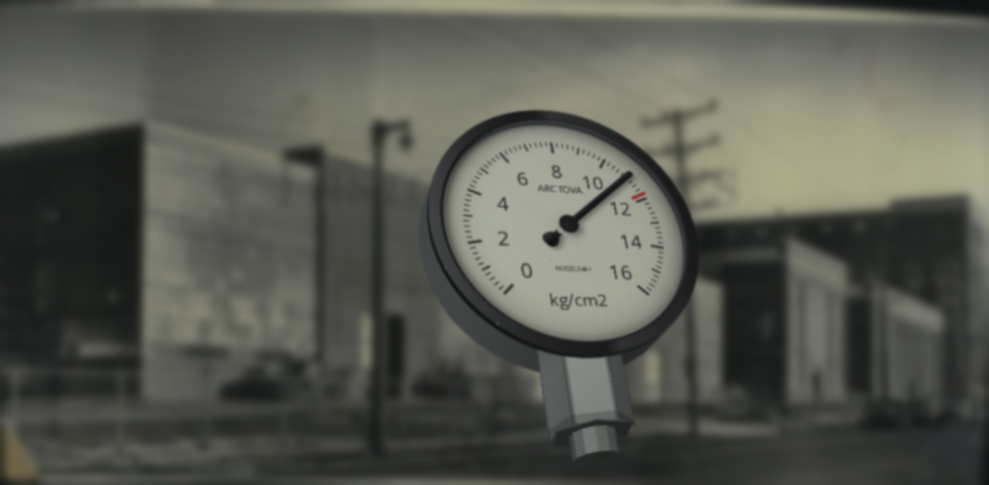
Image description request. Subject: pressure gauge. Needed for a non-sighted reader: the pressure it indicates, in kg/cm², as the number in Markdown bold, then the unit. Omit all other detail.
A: **11** kg/cm²
